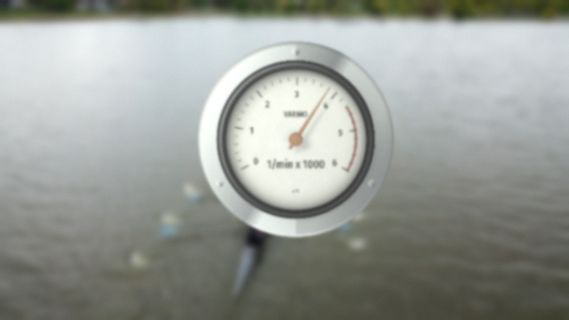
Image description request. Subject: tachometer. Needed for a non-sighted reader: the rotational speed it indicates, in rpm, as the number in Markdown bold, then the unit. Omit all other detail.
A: **3800** rpm
